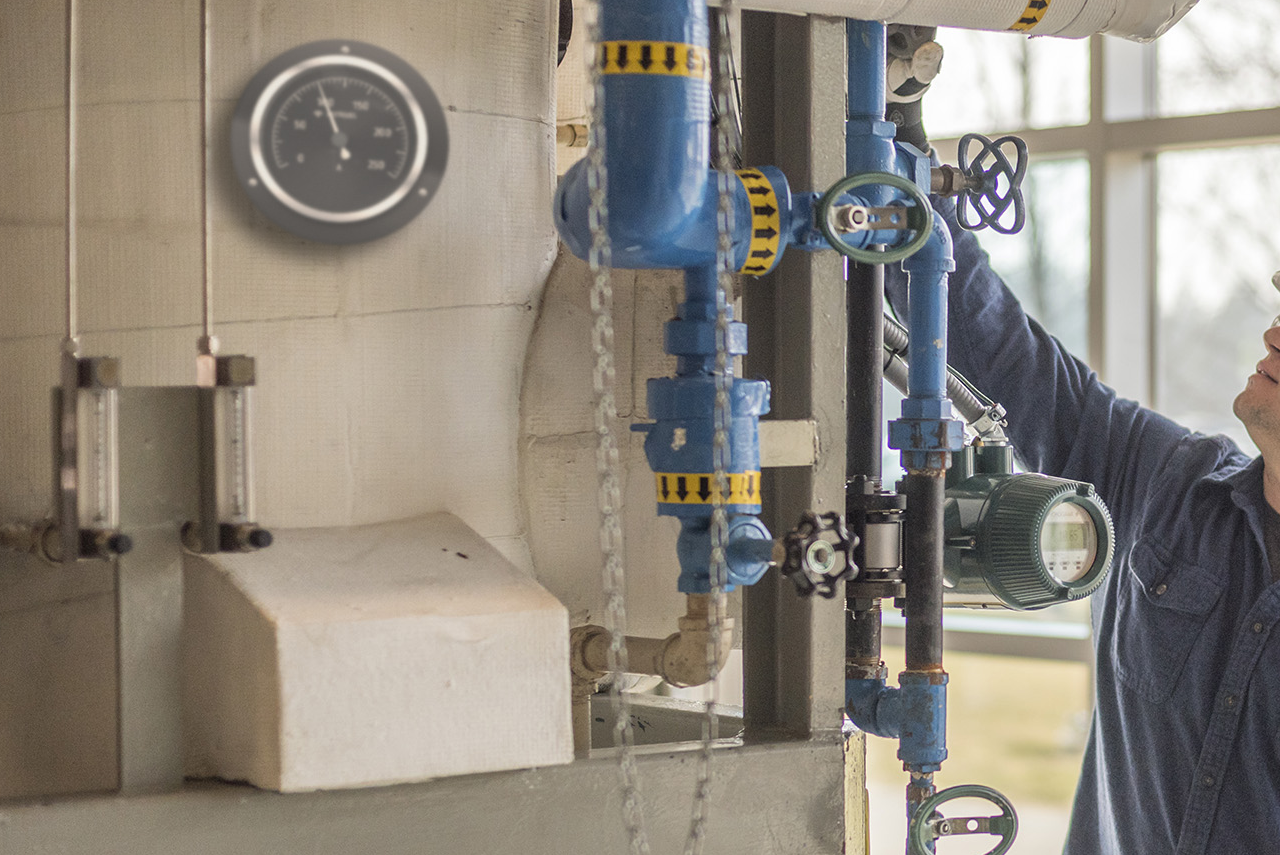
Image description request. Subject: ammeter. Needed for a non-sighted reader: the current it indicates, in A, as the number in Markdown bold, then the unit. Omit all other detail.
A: **100** A
